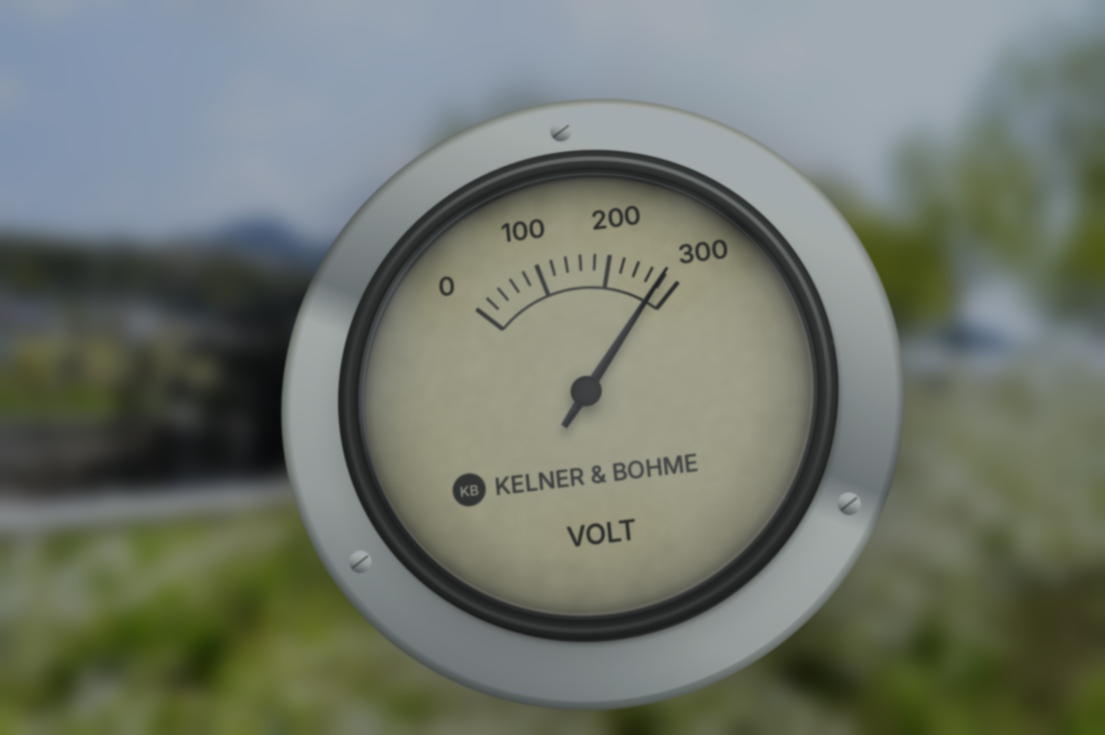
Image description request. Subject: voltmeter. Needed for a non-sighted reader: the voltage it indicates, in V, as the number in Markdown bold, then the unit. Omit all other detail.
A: **280** V
